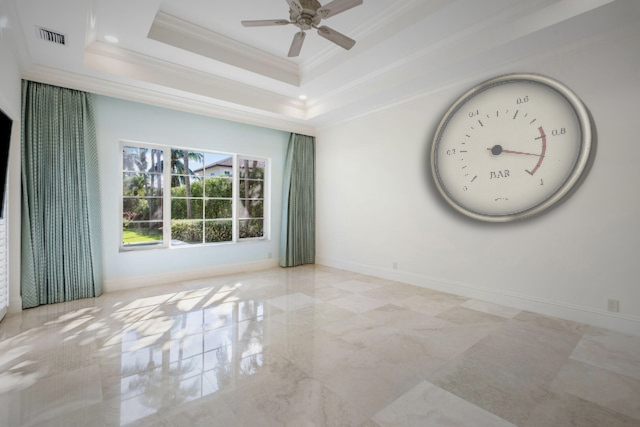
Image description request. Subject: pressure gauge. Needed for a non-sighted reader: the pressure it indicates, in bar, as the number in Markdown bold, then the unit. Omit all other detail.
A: **0.9** bar
